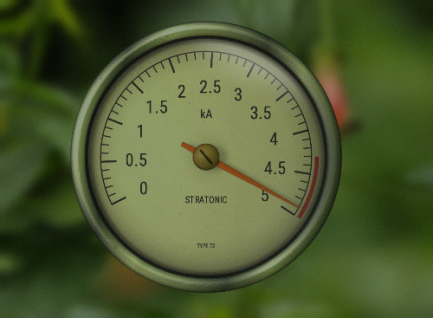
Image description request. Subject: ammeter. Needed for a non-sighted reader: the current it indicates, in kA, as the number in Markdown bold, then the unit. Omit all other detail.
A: **4.9** kA
